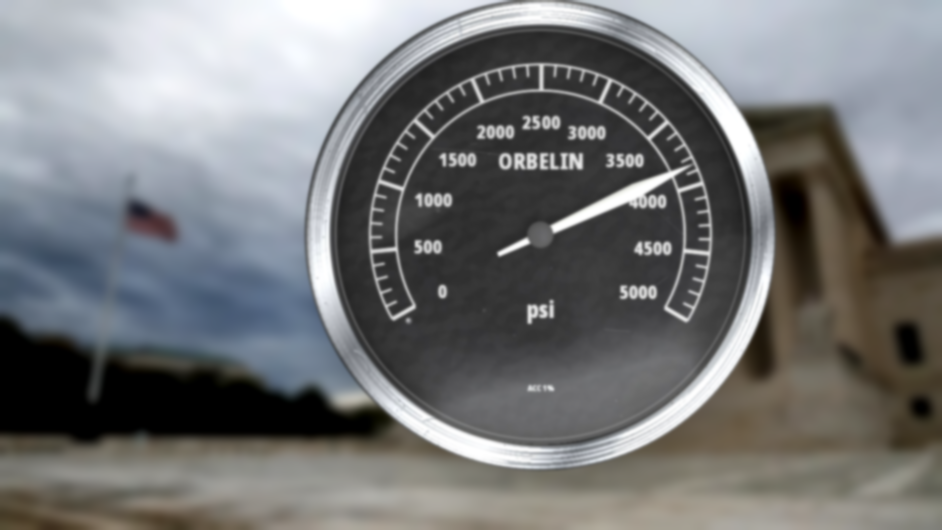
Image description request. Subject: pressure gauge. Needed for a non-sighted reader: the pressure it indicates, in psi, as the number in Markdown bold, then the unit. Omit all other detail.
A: **3850** psi
